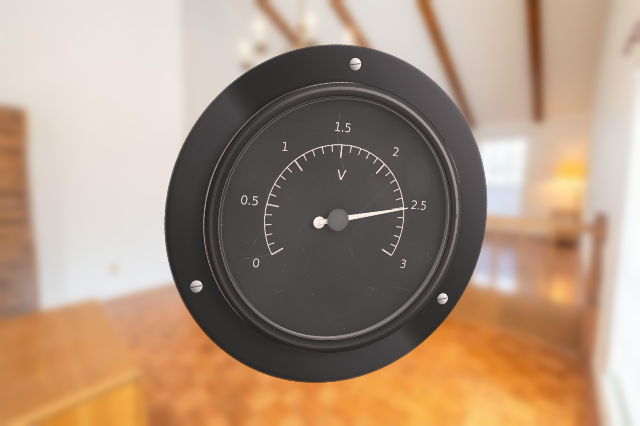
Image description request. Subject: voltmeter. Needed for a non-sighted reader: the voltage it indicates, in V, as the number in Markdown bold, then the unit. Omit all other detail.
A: **2.5** V
